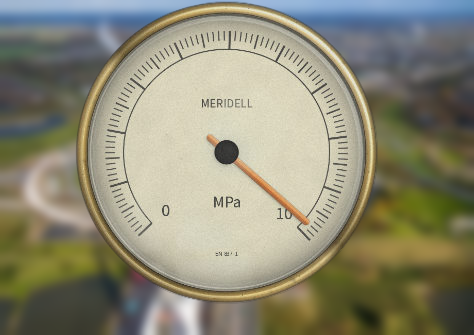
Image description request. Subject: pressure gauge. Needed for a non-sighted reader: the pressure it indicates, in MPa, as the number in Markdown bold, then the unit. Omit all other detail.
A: **9.8** MPa
